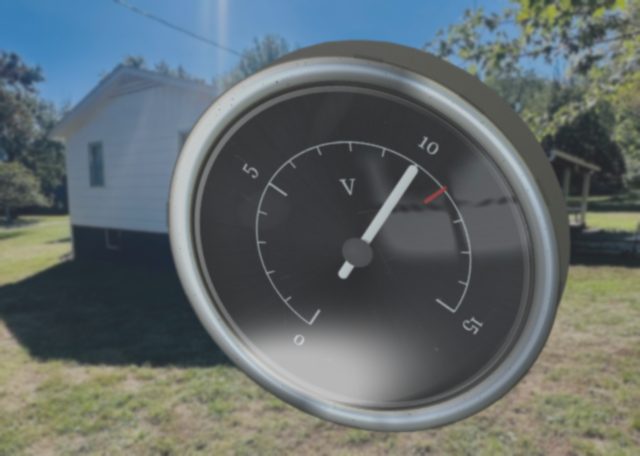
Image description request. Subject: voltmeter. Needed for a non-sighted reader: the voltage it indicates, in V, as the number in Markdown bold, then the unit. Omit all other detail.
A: **10** V
